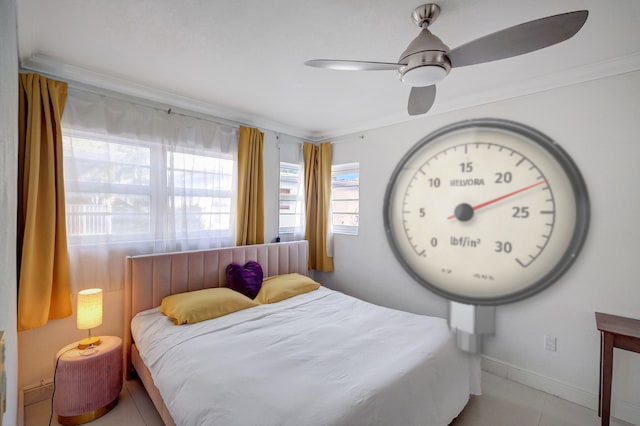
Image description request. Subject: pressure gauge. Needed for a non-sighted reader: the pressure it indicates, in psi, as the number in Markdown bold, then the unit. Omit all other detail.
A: **22.5** psi
